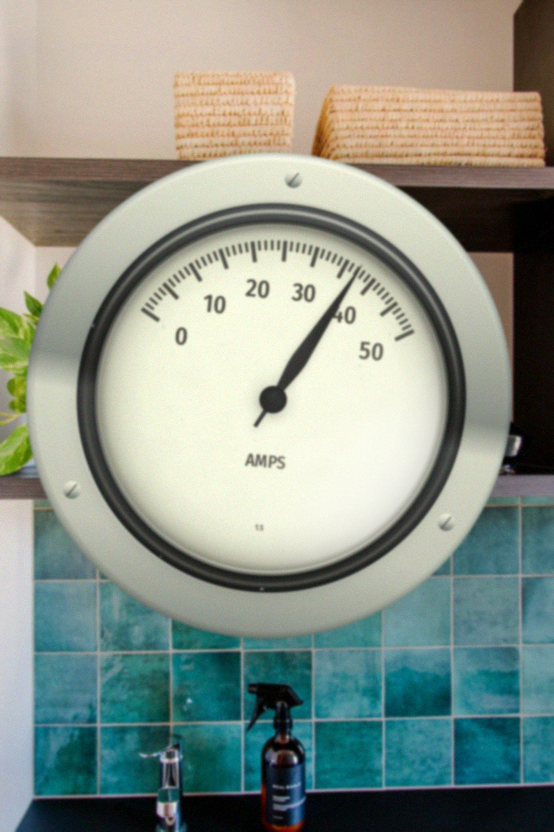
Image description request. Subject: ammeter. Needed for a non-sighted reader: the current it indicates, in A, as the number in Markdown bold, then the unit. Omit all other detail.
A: **37** A
